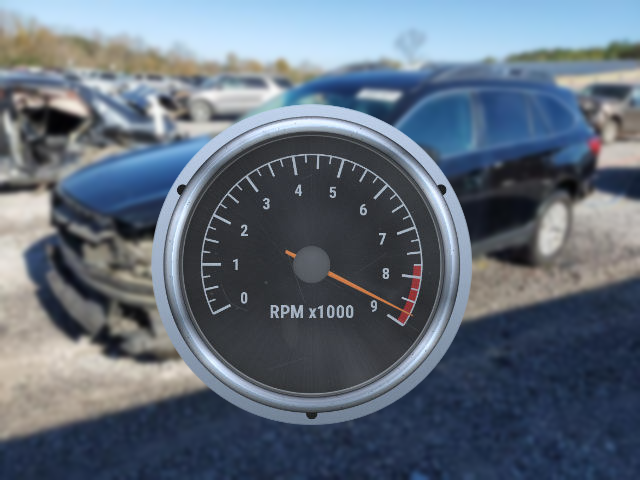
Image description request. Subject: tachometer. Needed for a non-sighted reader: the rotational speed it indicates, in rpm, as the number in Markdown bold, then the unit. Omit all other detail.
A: **8750** rpm
